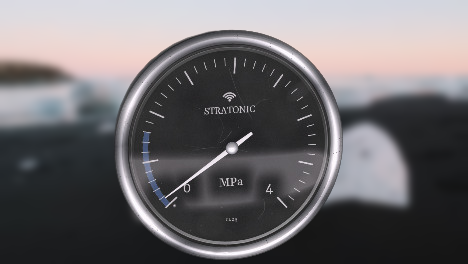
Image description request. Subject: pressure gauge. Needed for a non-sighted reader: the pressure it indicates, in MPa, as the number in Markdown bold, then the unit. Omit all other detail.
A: **0.1** MPa
